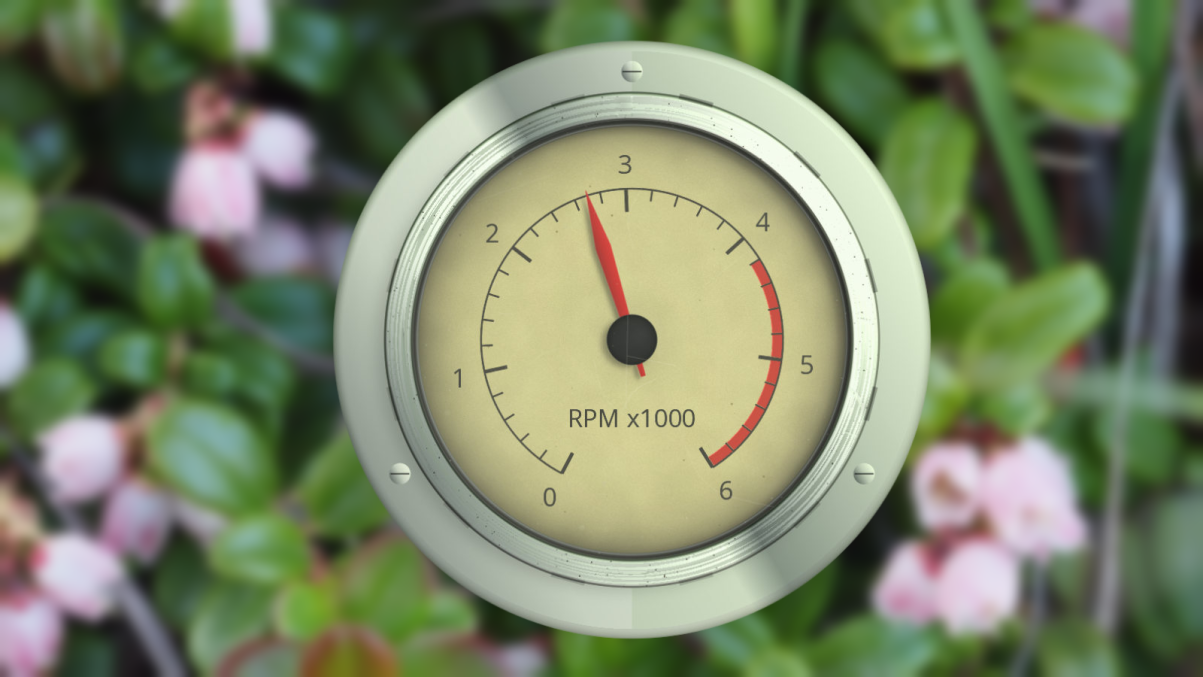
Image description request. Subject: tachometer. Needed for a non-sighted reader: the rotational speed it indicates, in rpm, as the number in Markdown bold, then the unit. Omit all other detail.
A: **2700** rpm
